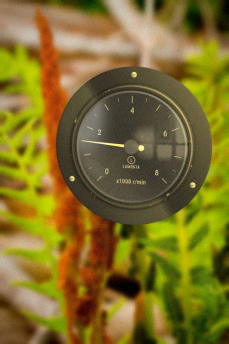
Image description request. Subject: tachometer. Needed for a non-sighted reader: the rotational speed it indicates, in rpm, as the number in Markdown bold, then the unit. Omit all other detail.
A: **1500** rpm
